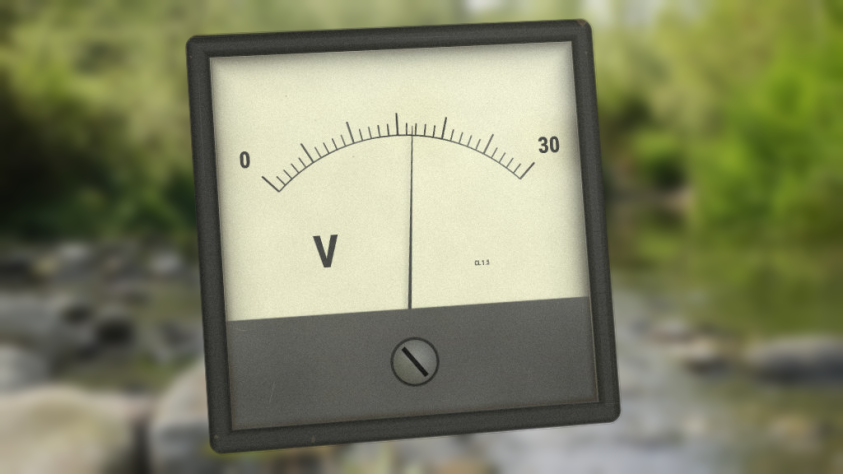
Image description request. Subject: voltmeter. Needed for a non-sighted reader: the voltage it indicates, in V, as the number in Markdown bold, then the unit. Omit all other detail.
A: **16.5** V
